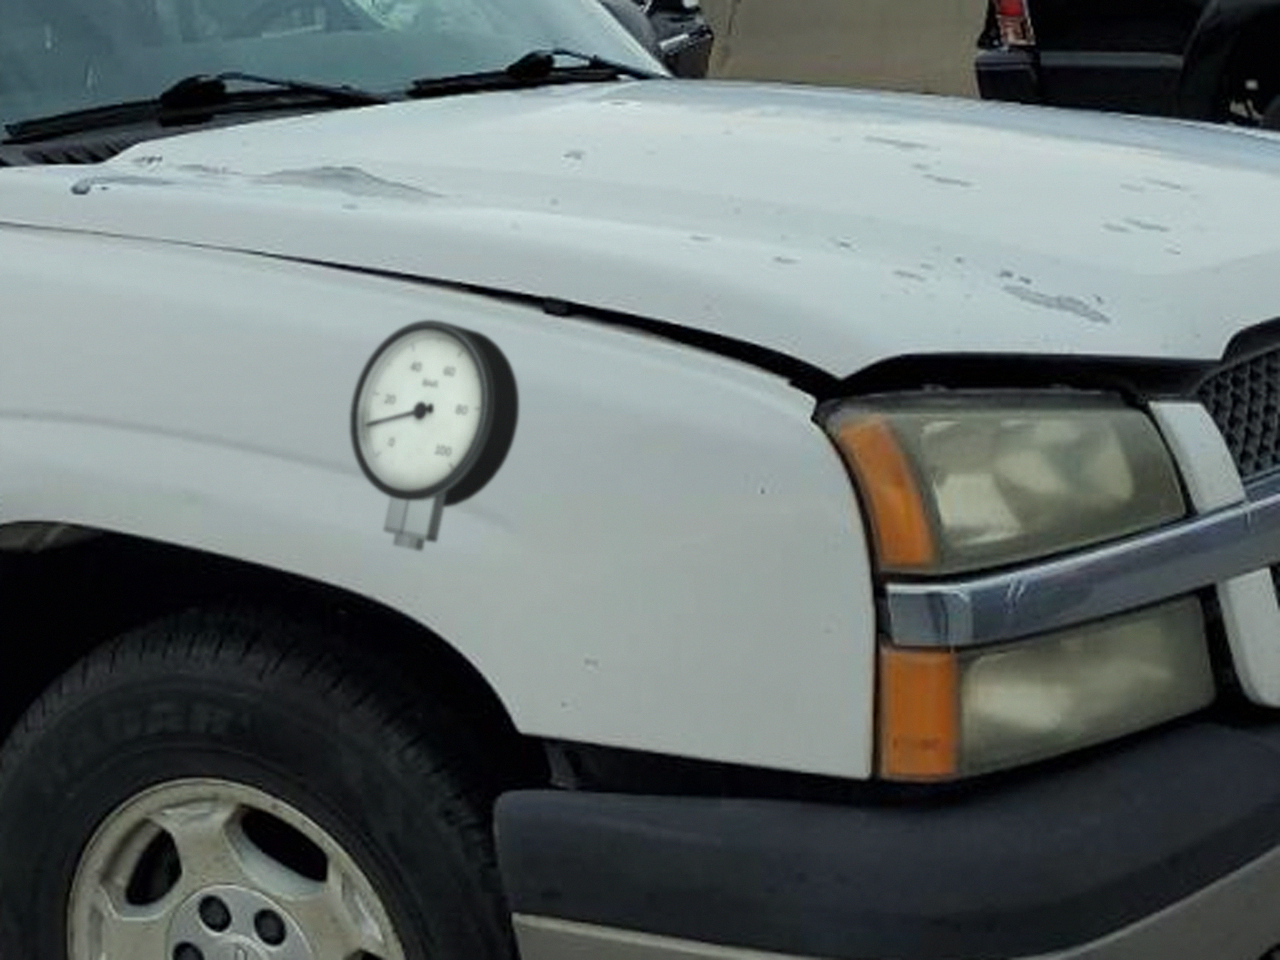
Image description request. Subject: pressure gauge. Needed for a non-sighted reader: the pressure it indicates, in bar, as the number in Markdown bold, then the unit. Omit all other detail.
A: **10** bar
